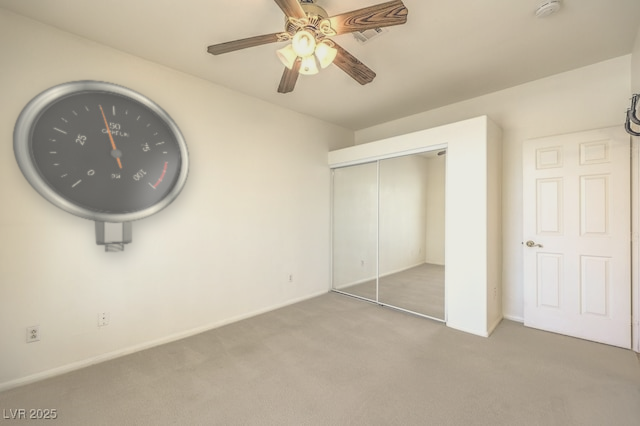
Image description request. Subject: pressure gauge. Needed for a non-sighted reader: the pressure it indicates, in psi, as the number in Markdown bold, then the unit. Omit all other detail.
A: **45** psi
